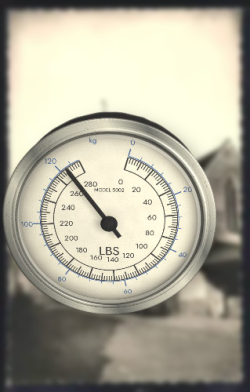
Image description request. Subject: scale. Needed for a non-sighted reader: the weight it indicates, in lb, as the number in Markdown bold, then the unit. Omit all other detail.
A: **270** lb
